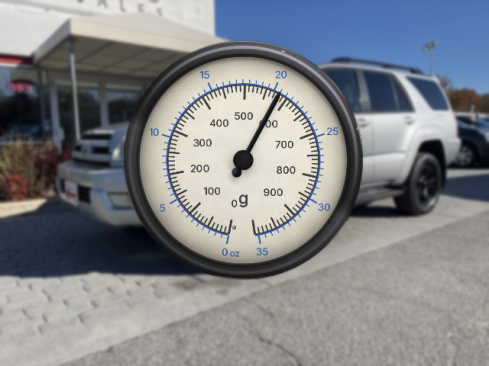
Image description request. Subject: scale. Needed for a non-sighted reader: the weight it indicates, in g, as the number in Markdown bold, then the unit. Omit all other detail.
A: **580** g
